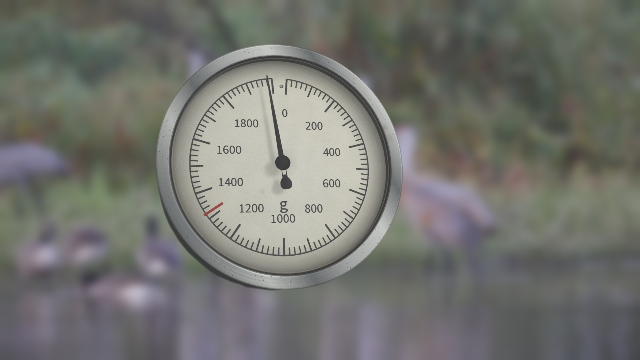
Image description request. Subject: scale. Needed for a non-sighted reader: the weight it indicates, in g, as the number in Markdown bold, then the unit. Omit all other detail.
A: **1980** g
